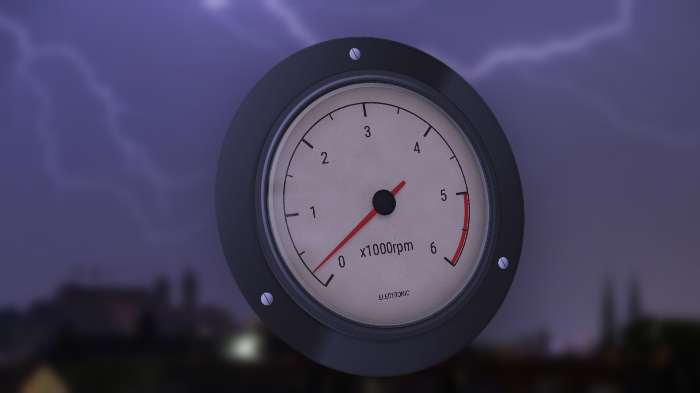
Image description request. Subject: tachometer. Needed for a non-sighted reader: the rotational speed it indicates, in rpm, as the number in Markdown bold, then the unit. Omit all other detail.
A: **250** rpm
